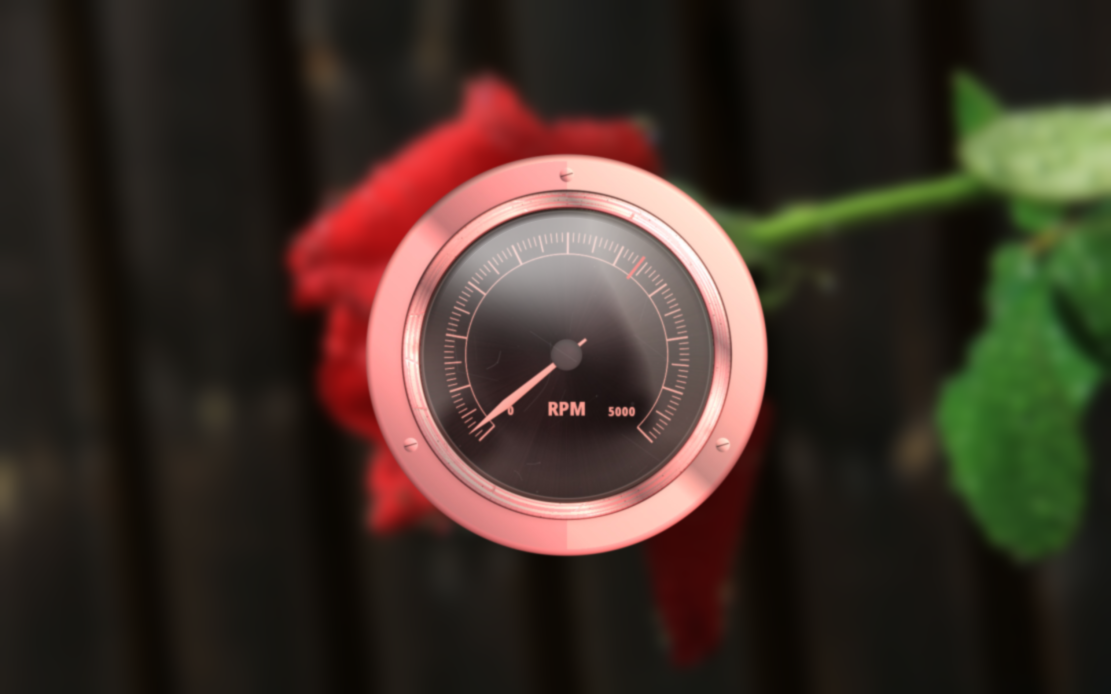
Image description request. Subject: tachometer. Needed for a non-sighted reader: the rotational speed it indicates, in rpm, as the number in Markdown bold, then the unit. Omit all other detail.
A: **100** rpm
